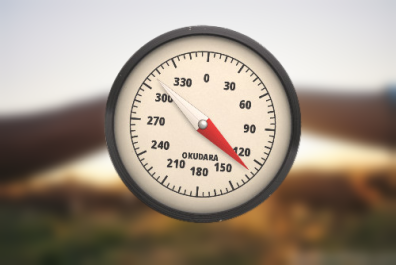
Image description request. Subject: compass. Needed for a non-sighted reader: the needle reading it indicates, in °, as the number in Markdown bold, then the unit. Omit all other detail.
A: **130** °
